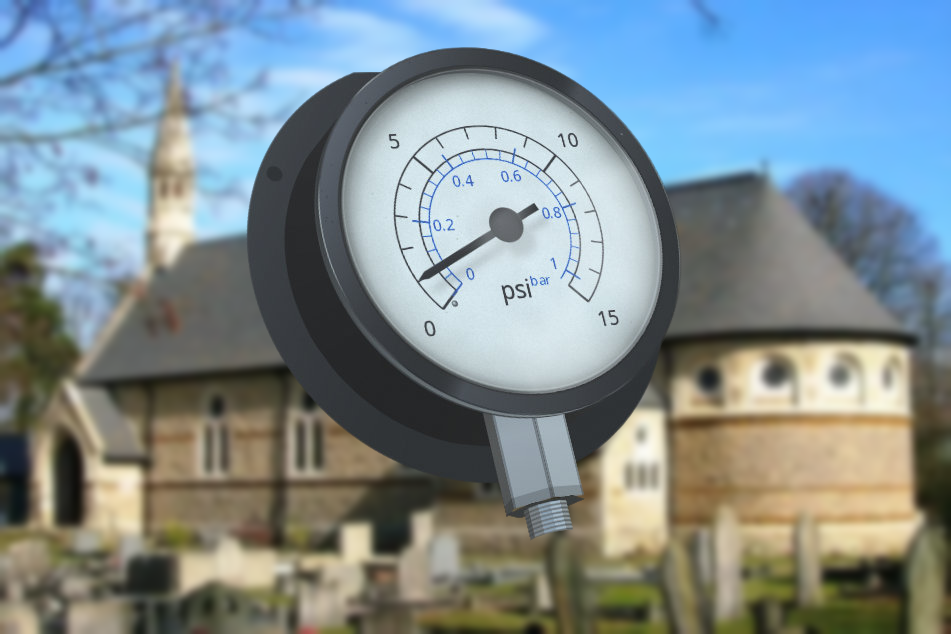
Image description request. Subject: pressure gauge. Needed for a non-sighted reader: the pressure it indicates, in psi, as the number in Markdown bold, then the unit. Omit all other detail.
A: **1** psi
